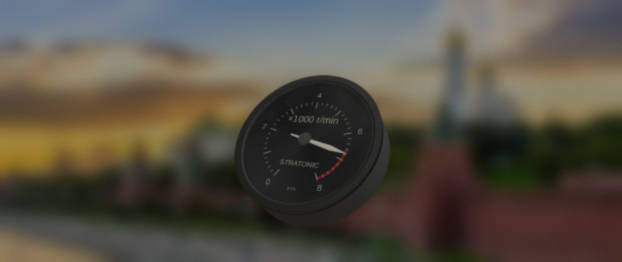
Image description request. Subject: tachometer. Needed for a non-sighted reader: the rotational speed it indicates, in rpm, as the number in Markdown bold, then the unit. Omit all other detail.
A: **6800** rpm
